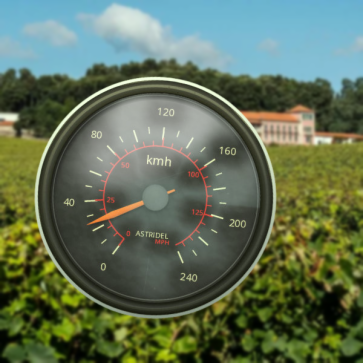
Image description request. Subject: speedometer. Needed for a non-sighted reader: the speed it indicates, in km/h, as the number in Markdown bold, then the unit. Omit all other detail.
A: **25** km/h
